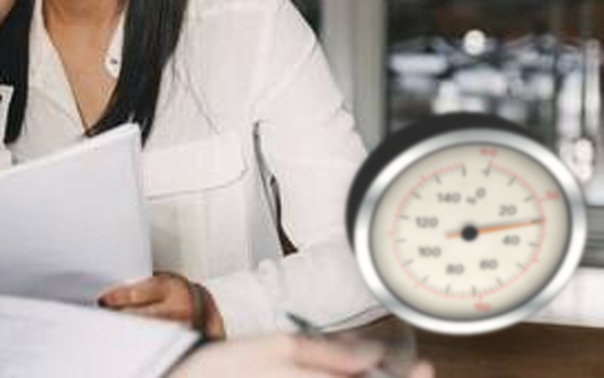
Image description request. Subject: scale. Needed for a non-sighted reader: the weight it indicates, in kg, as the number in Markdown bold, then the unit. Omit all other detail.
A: **30** kg
